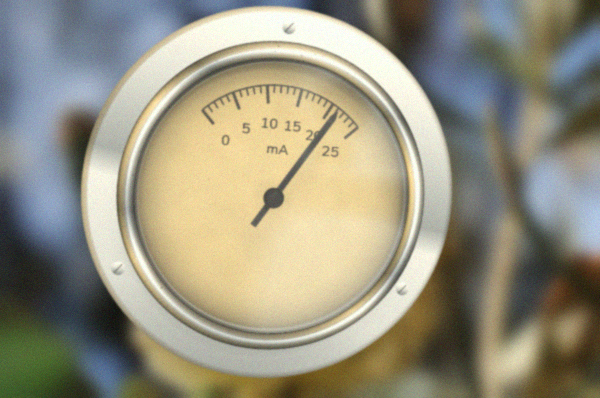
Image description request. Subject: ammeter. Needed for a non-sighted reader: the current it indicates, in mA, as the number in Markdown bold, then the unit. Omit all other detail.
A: **21** mA
